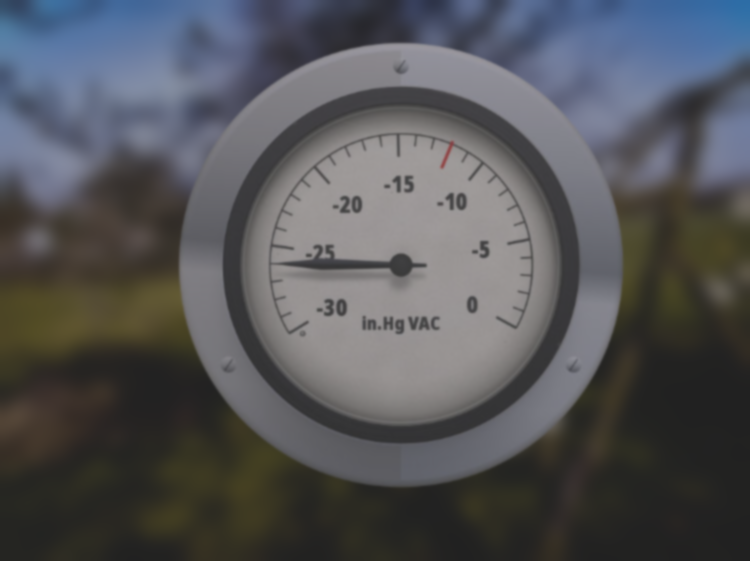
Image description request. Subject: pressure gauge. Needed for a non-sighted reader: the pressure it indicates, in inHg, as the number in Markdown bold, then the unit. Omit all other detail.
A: **-26** inHg
